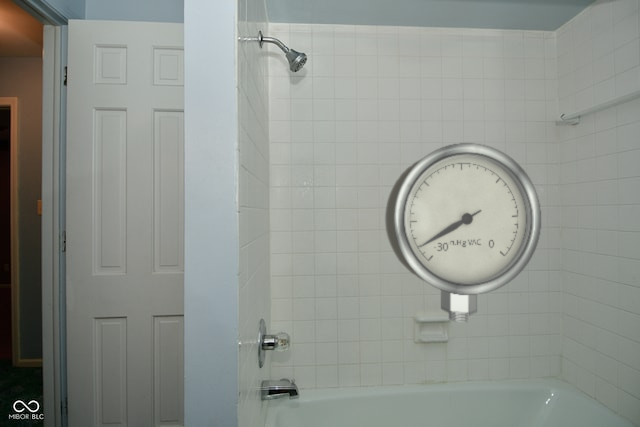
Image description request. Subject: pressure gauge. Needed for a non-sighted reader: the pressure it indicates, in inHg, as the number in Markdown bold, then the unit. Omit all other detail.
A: **-28** inHg
